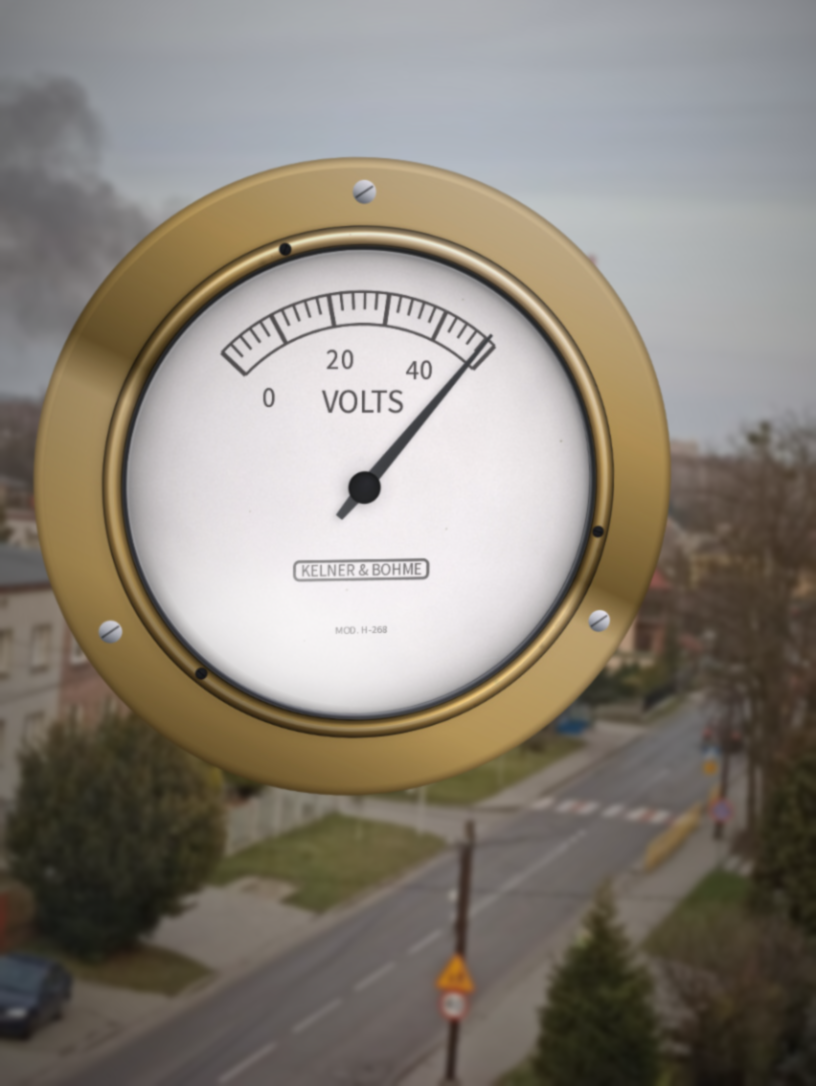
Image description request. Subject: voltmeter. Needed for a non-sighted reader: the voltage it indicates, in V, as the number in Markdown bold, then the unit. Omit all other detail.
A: **48** V
